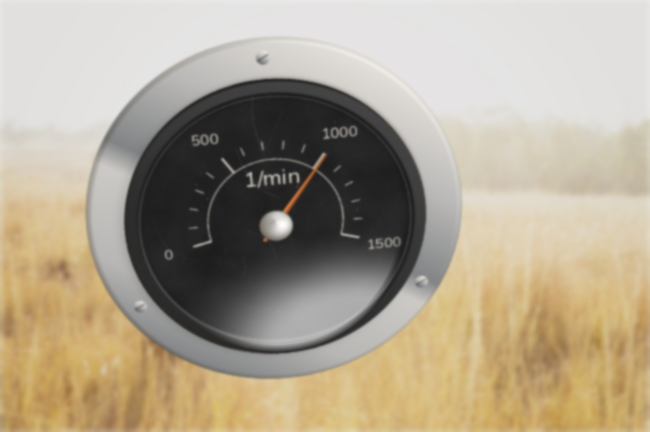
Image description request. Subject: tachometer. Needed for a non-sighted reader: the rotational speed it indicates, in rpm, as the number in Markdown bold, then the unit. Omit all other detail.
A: **1000** rpm
